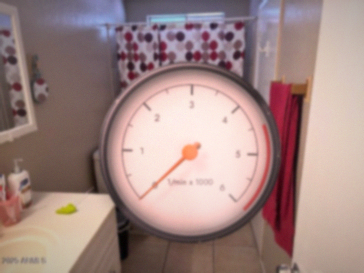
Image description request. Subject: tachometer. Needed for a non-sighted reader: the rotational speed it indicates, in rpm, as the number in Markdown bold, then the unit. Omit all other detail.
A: **0** rpm
